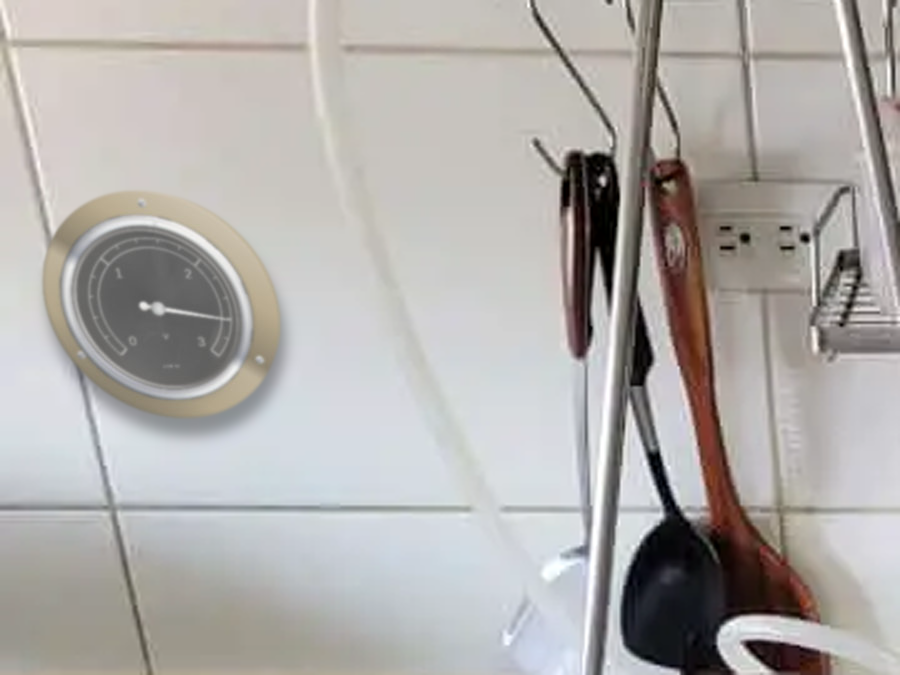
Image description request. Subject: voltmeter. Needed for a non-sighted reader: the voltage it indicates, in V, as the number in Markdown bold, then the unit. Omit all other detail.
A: **2.6** V
